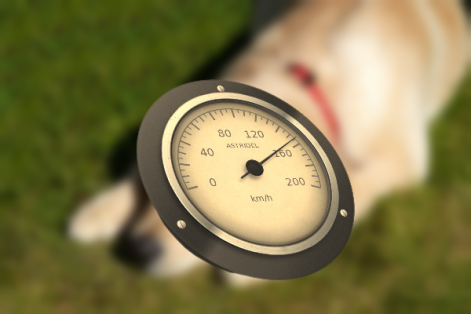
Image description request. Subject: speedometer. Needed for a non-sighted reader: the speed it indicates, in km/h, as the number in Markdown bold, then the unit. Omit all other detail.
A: **155** km/h
